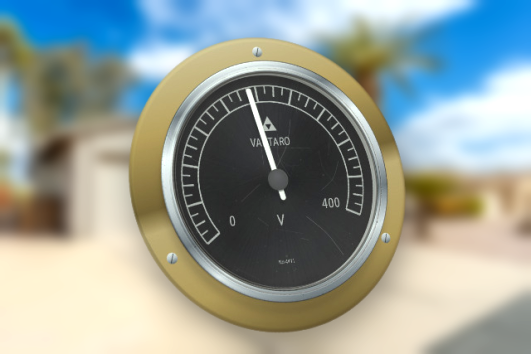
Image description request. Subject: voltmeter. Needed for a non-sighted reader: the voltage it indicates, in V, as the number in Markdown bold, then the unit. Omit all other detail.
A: **190** V
